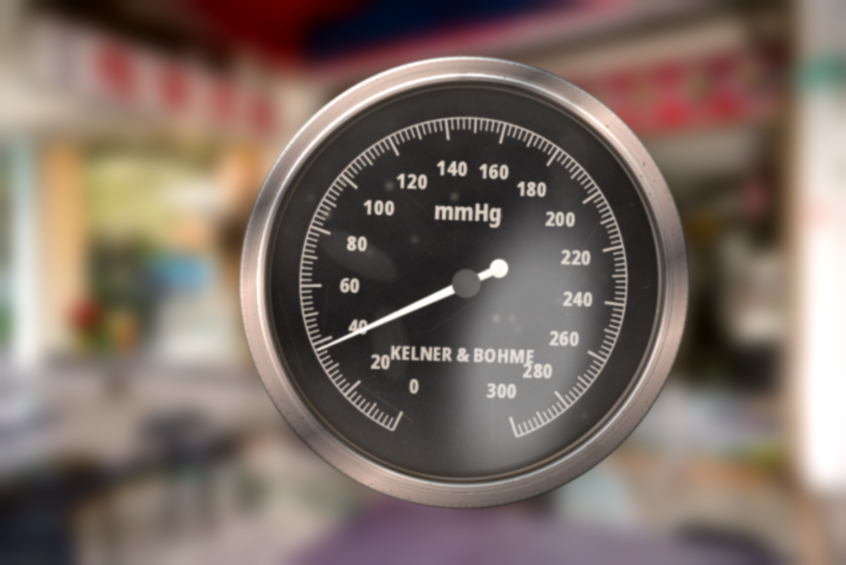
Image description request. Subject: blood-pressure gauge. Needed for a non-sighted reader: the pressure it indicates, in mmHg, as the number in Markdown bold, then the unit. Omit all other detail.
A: **38** mmHg
